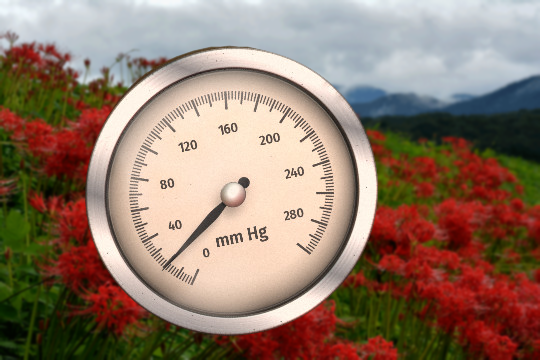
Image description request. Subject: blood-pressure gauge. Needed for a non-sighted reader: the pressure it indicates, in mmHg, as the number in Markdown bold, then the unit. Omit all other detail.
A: **20** mmHg
